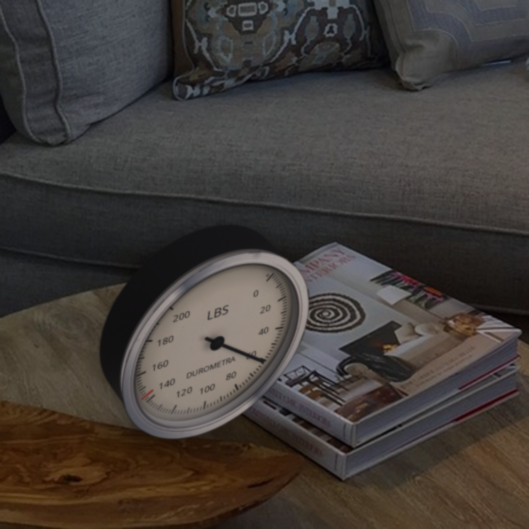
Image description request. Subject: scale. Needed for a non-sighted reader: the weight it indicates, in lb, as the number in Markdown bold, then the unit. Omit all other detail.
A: **60** lb
